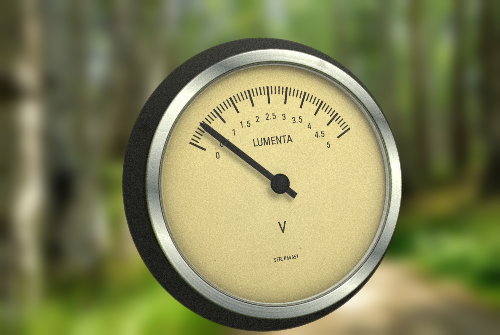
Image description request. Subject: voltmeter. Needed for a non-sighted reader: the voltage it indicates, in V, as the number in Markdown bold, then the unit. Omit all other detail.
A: **0.5** V
